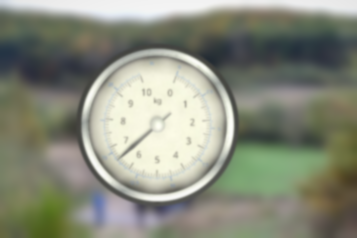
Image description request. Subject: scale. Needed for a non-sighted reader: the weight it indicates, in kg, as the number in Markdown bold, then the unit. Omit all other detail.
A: **6.5** kg
